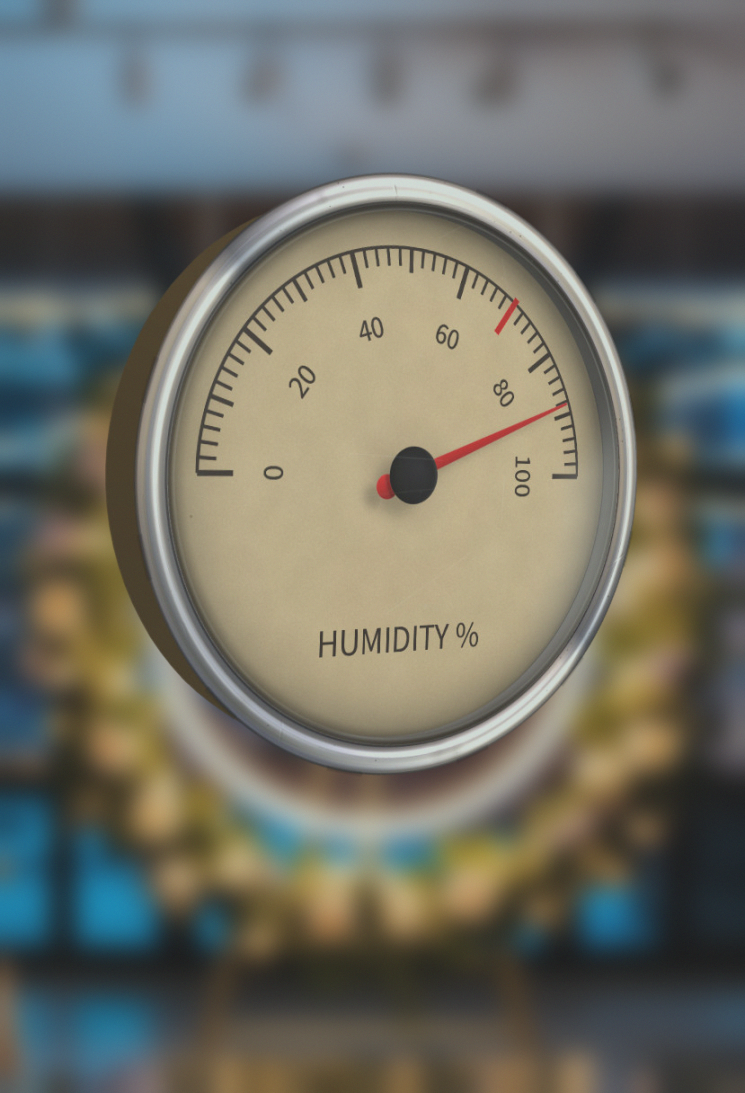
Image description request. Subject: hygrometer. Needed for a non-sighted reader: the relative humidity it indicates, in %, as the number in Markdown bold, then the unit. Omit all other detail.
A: **88** %
